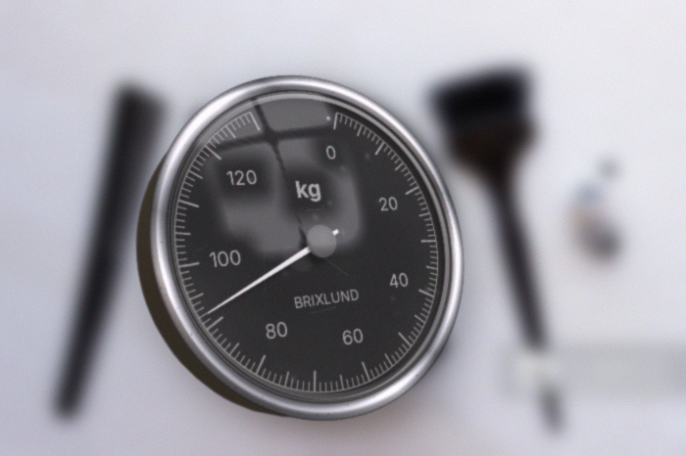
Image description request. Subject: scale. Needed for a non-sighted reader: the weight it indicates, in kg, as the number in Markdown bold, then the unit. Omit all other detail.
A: **92** kg
